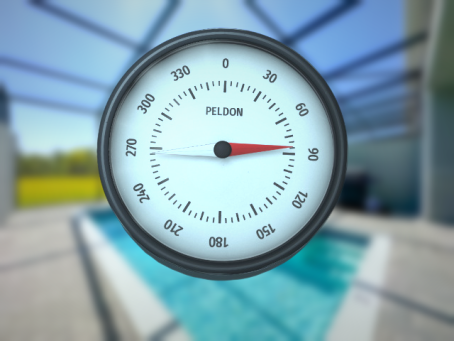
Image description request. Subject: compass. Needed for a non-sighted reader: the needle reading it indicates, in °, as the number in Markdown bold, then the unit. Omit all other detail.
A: **85** °
